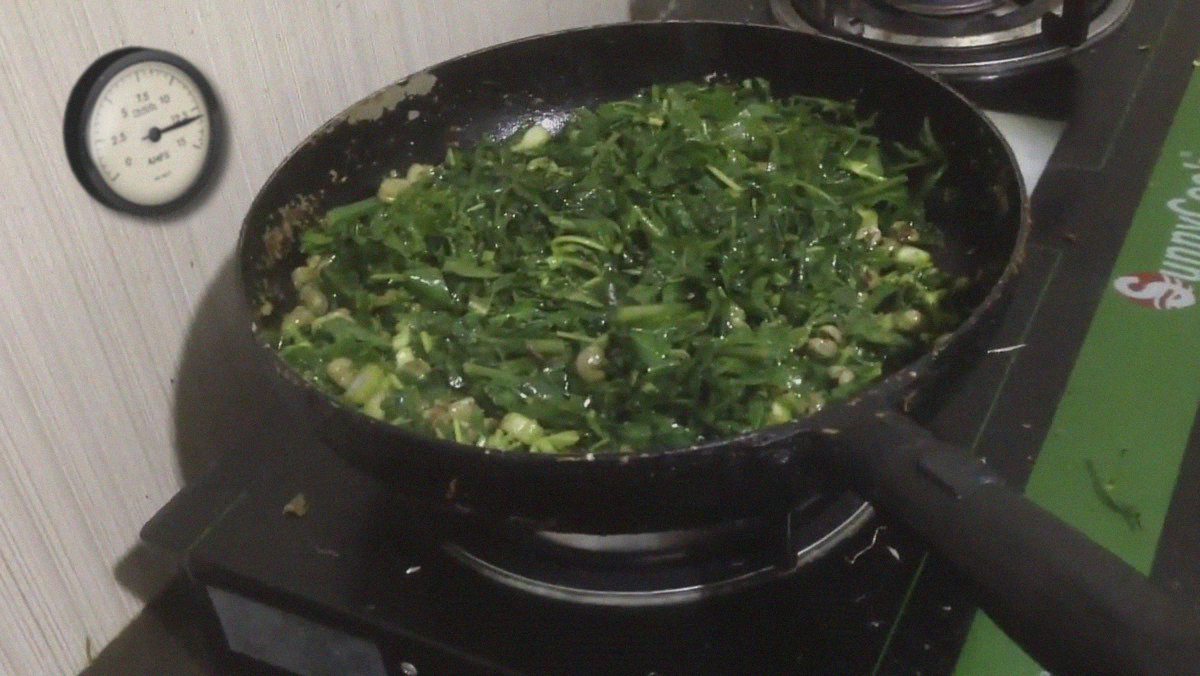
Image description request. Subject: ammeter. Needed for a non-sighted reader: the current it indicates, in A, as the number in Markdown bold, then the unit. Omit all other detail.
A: **13** A
